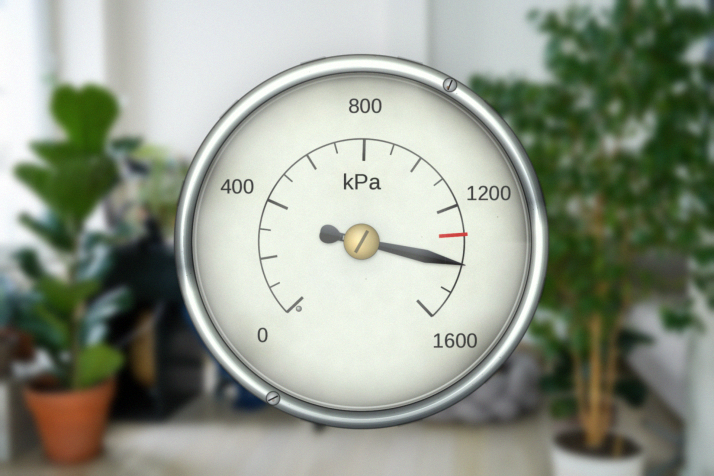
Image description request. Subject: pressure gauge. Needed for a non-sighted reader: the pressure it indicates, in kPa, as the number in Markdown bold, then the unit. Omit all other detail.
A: **1400** kPa
